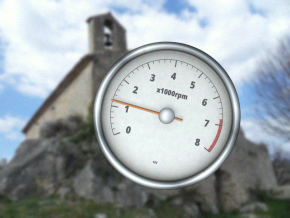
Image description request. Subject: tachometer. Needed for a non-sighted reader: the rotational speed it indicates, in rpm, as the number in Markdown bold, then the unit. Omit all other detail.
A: **1200** rpm
